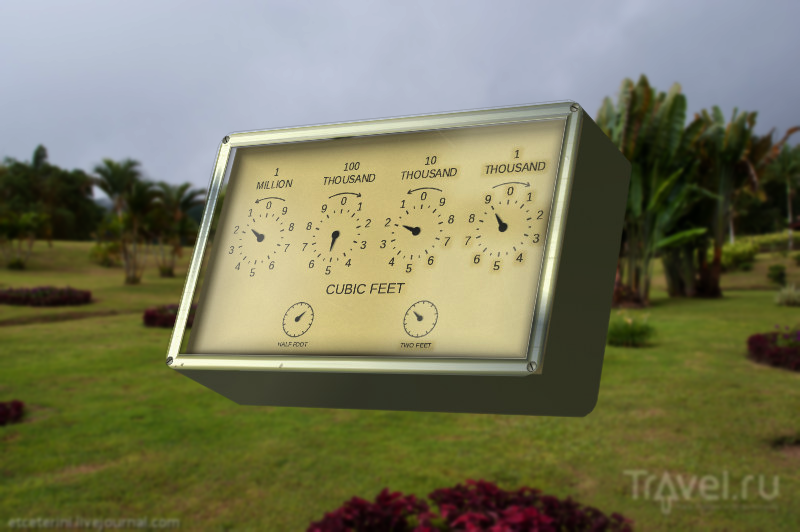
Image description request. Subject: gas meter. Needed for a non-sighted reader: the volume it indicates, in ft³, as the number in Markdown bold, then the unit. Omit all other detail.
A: **151900** ft³
